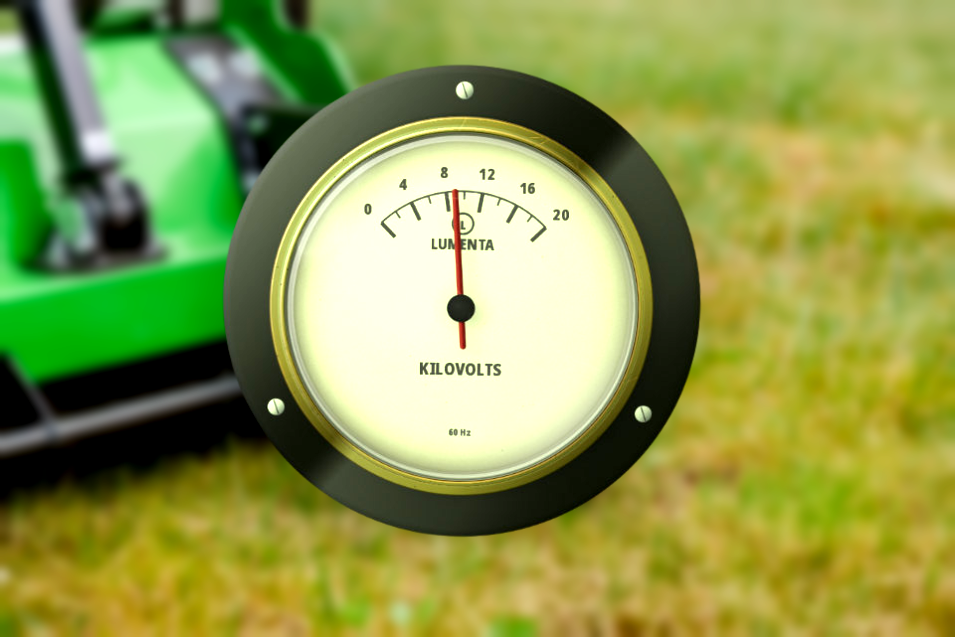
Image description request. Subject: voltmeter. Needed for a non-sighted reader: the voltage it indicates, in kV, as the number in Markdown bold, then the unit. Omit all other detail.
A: **9** kV
